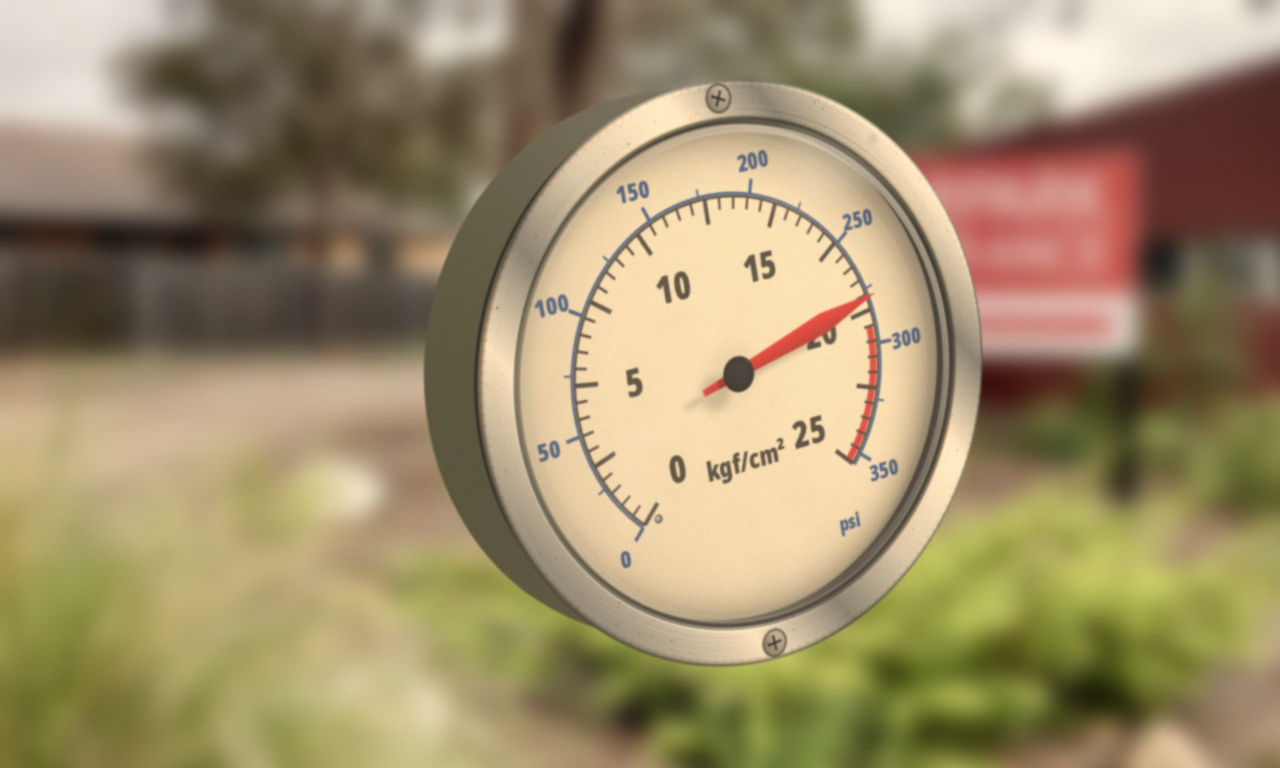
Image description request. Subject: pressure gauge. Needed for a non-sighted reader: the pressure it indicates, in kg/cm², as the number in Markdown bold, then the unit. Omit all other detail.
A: **19.5** kg/cm²
